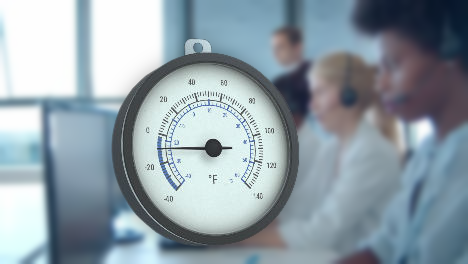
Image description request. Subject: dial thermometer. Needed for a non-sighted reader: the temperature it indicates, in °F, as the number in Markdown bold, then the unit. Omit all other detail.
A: **-10** °F
